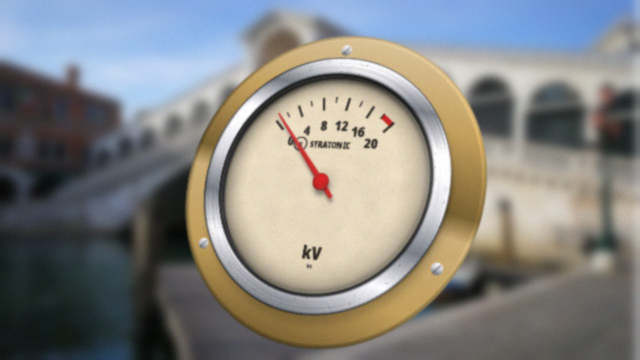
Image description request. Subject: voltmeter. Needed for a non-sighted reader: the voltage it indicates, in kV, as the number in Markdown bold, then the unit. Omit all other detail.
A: **1** kV
